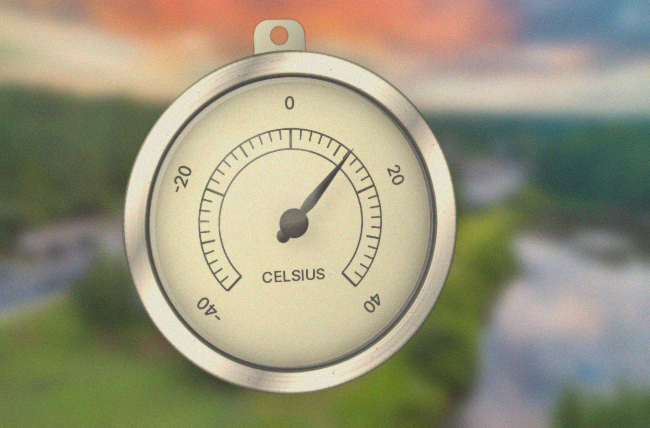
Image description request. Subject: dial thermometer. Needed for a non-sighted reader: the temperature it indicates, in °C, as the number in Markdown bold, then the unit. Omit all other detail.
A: **12** °C
